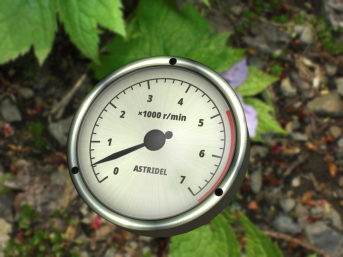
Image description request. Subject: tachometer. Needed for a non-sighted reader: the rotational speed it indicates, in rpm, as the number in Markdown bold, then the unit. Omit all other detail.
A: **400** rpm
